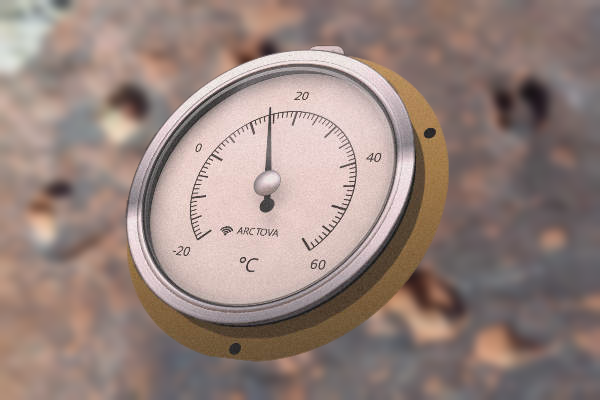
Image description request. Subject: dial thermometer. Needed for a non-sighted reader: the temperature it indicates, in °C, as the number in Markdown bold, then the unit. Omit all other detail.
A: **15** °C
